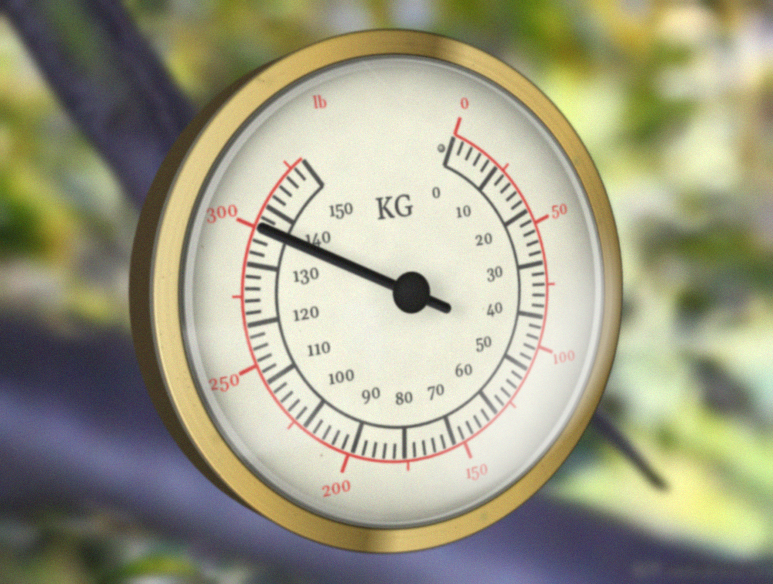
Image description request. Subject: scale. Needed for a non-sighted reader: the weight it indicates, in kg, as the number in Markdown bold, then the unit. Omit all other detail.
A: **136** kg
